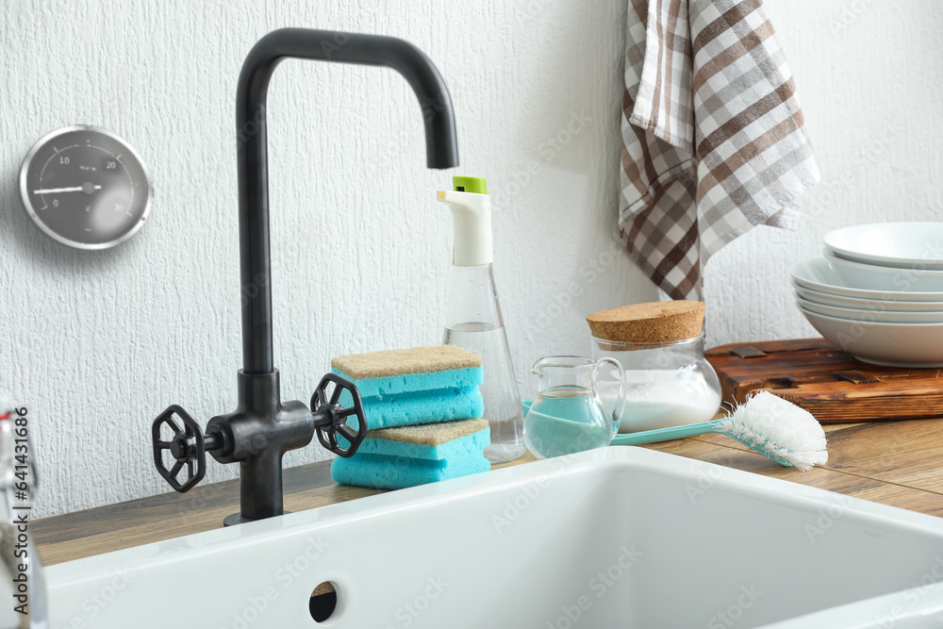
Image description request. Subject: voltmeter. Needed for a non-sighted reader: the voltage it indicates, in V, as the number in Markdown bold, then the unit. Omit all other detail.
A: **2.5** V
